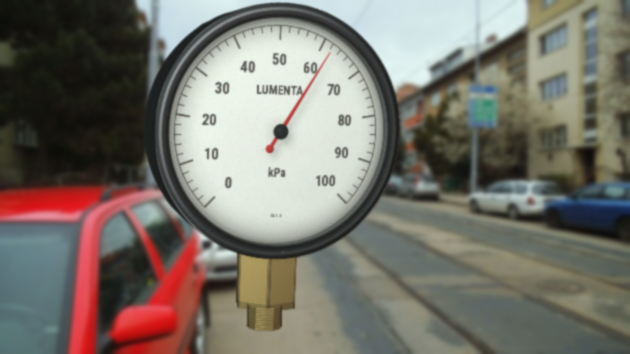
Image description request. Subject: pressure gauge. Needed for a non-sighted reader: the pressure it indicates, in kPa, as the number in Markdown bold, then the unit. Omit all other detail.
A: **62** kPa
